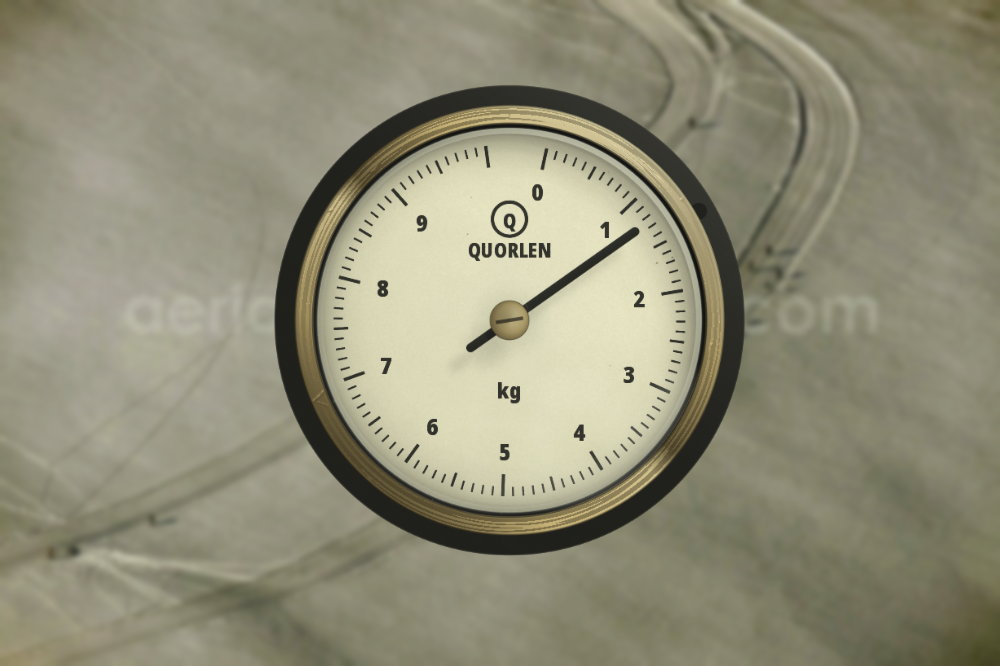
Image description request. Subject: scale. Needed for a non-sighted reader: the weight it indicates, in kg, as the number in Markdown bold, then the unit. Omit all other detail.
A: **1.25** kg
